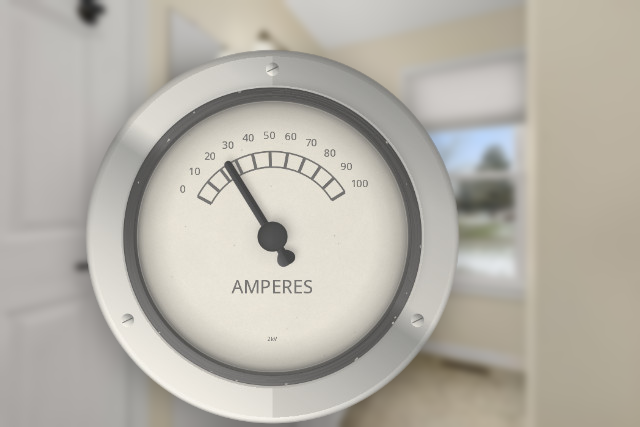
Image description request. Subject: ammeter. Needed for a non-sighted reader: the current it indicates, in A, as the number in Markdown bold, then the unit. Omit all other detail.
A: **25** A
